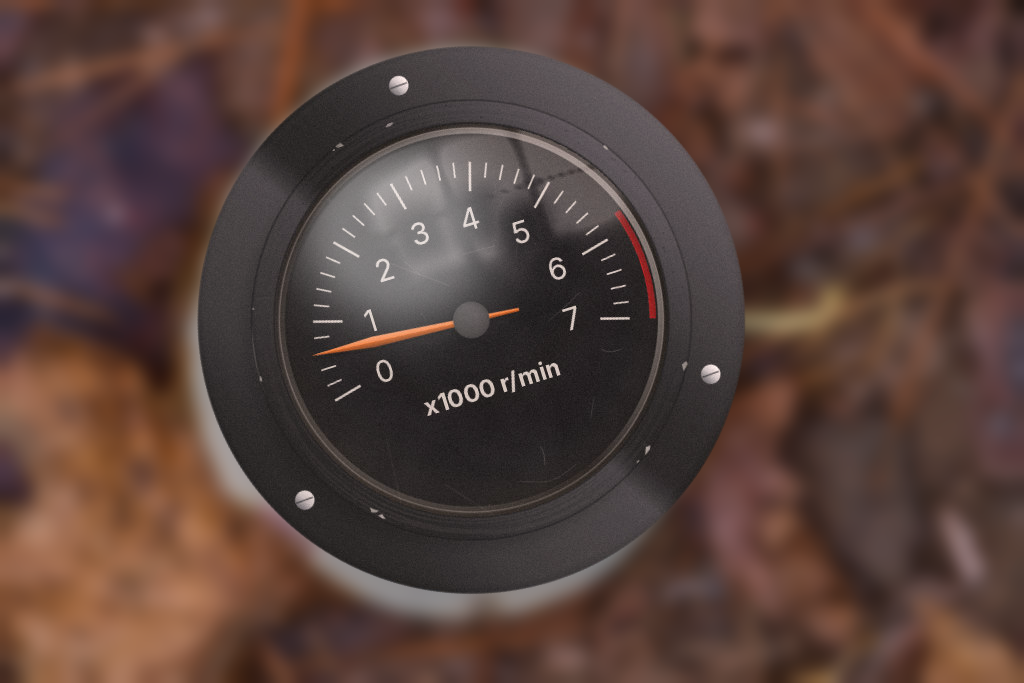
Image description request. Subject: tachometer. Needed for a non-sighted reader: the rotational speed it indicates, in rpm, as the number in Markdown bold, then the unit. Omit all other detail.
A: **600** rpm
